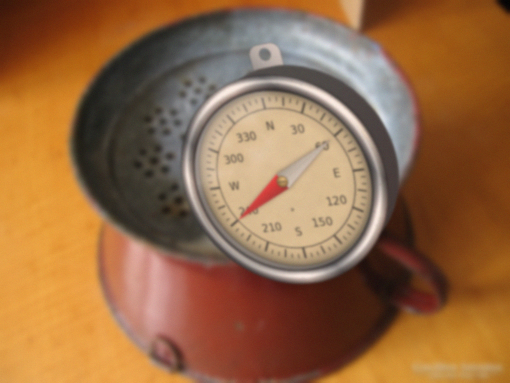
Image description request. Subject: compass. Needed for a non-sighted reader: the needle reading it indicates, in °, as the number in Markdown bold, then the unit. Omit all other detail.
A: **240** °
